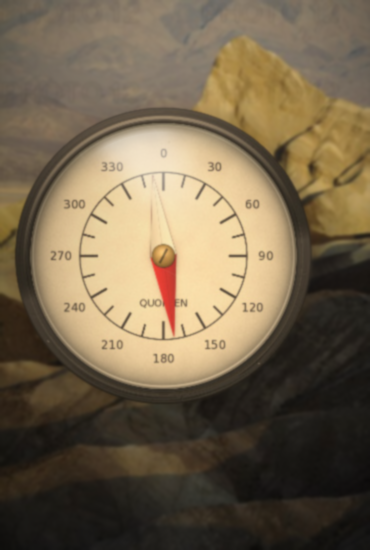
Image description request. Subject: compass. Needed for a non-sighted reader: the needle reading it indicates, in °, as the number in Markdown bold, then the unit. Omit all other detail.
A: **172.5** °
